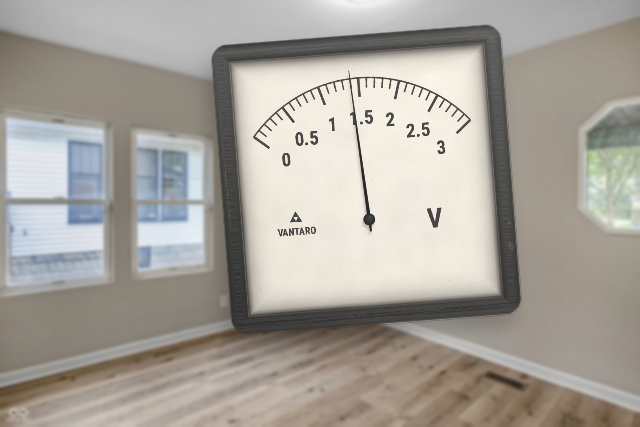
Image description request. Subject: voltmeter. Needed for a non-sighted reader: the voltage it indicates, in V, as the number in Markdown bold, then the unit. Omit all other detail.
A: **1.4** V
